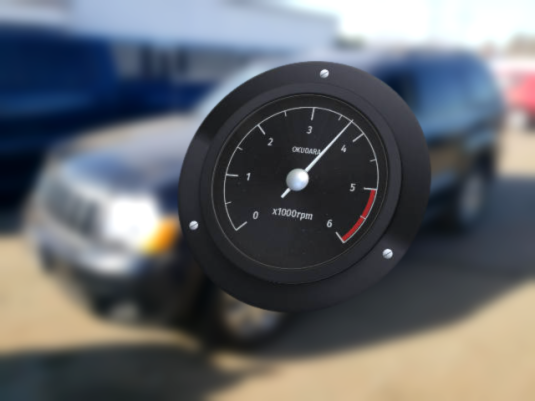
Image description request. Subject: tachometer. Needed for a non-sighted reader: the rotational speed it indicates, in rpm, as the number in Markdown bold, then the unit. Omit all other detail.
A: **3750** rpm
